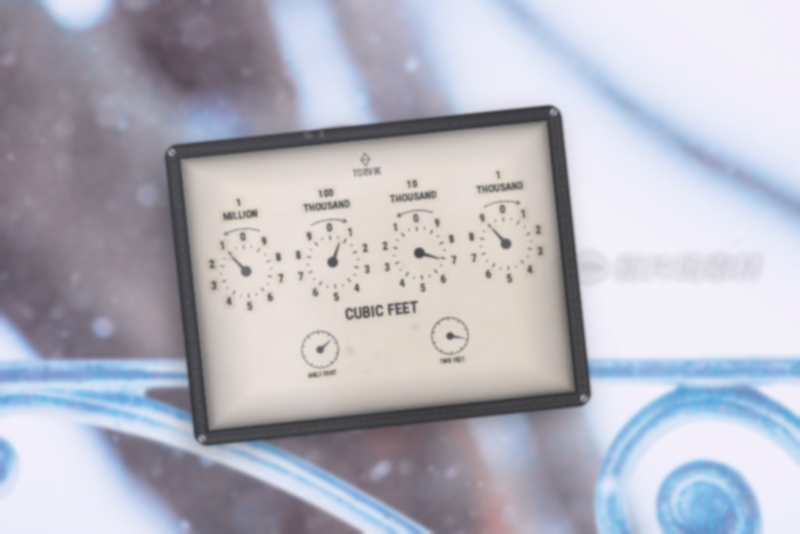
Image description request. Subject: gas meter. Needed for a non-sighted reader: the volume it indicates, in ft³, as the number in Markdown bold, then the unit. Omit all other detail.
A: **106900** ft³
